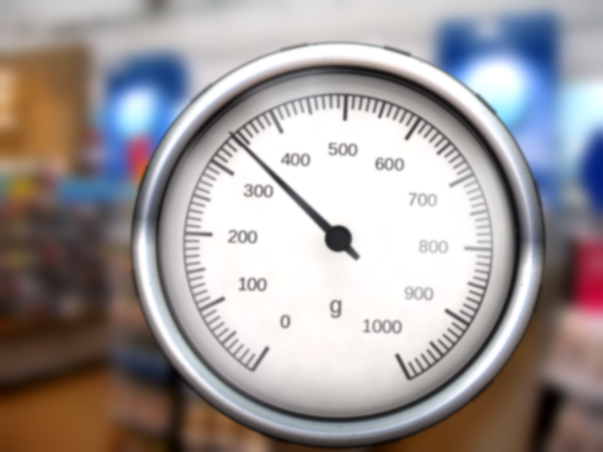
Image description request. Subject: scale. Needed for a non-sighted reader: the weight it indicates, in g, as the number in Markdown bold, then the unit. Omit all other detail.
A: **340** g
